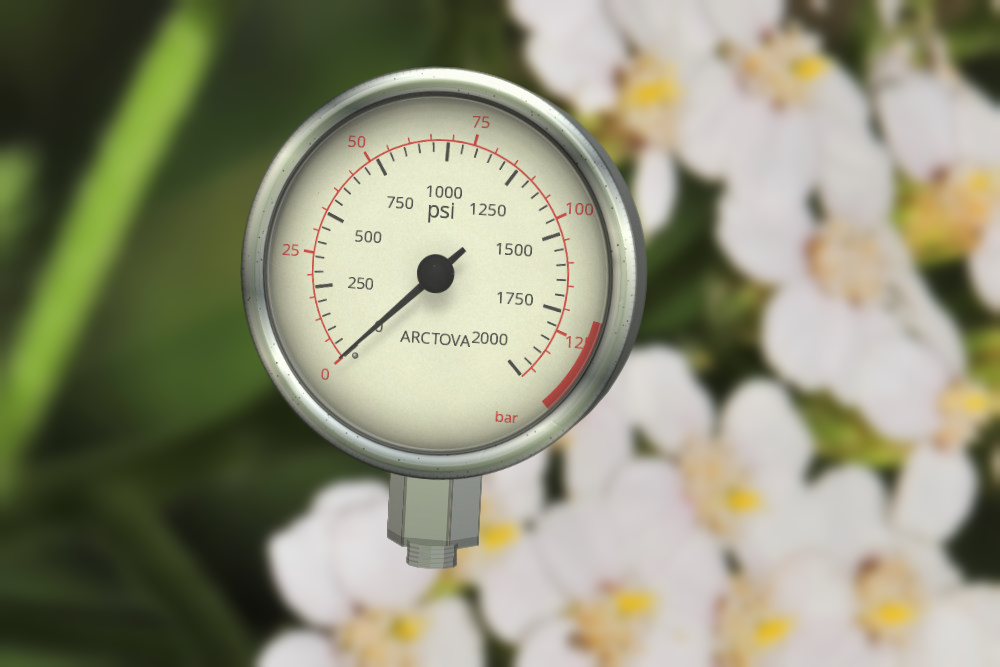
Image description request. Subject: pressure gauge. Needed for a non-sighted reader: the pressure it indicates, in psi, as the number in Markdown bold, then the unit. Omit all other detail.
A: **0** psi
